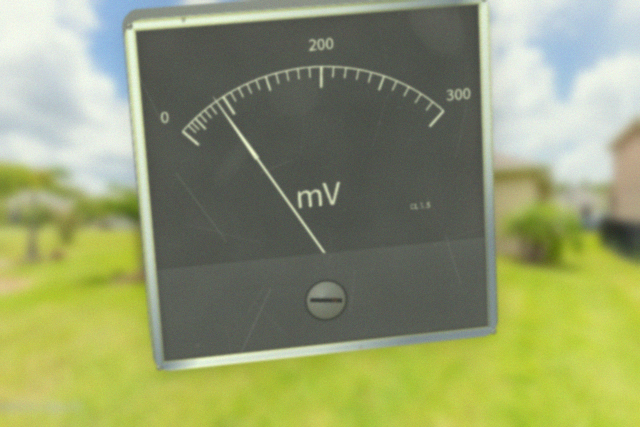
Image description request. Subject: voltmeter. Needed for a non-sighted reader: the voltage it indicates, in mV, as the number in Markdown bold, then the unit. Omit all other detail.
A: **90** mV
